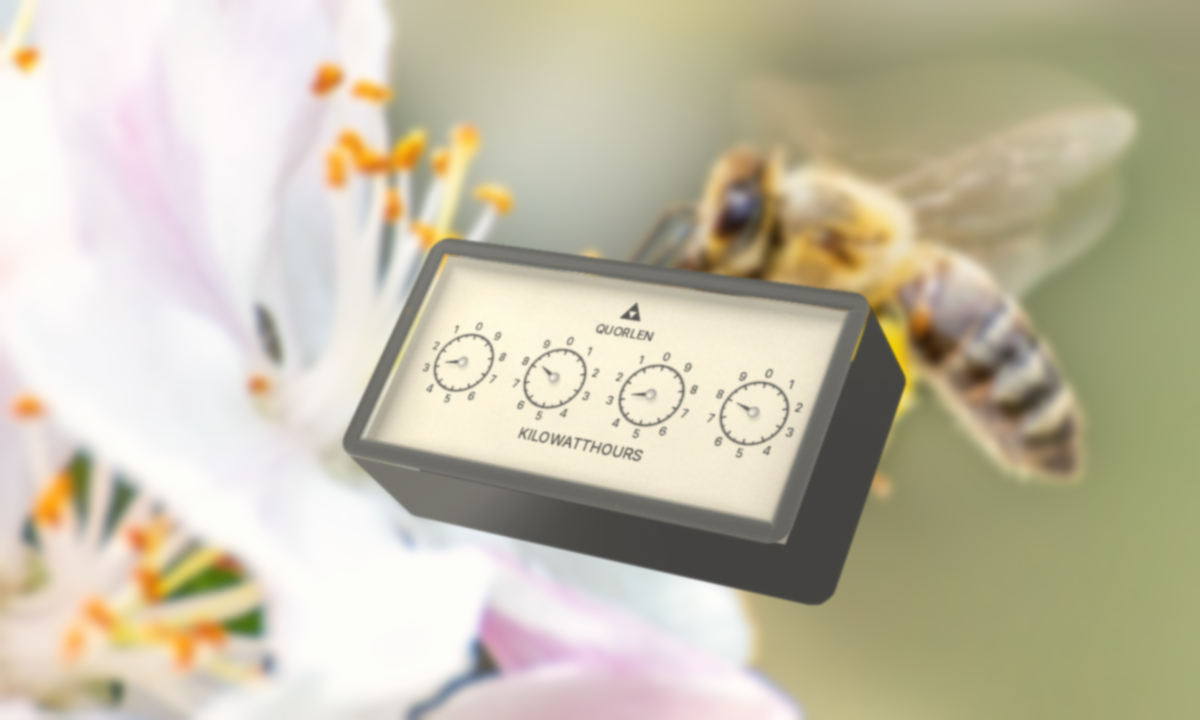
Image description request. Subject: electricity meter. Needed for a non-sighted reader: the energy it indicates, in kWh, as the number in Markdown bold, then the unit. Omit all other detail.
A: **2828** kWh
